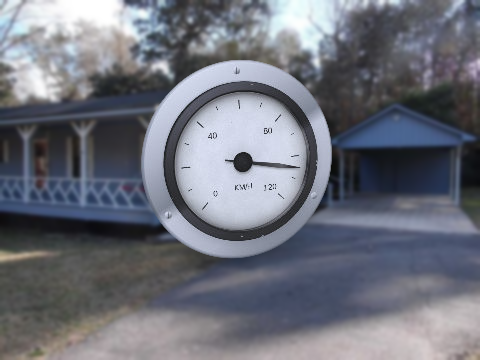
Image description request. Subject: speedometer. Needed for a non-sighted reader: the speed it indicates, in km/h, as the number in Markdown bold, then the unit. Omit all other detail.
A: **105** km/h
